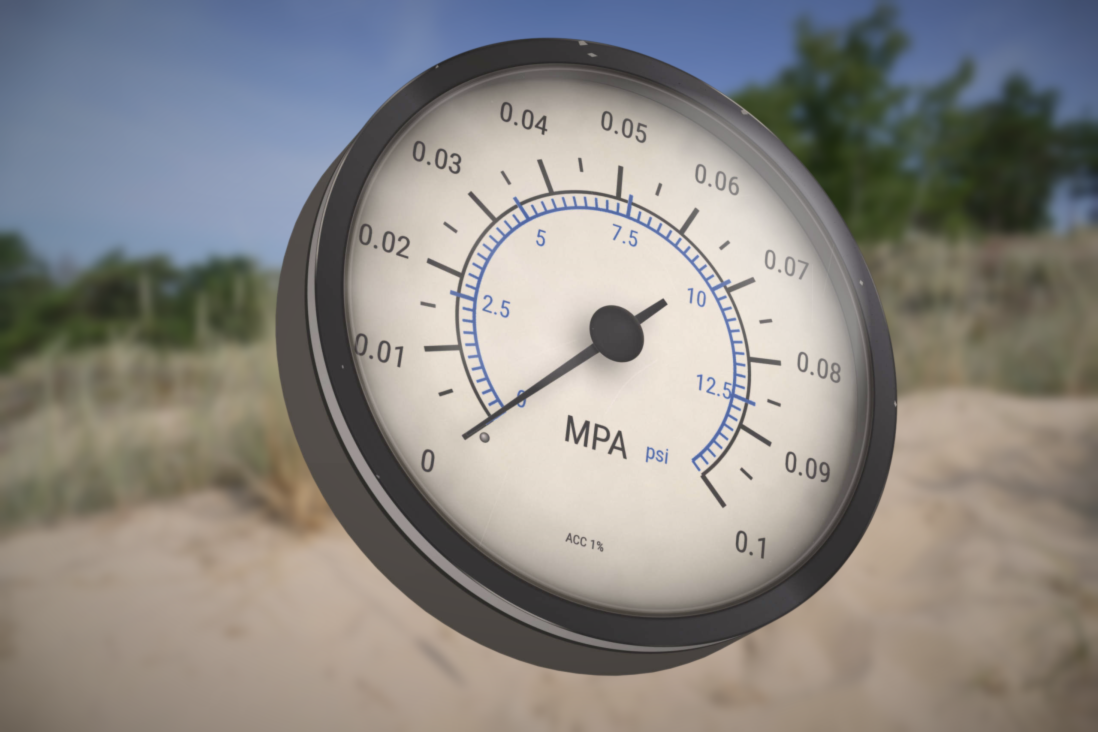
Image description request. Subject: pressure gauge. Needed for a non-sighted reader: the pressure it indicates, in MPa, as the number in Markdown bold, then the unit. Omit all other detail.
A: **0** MPa
